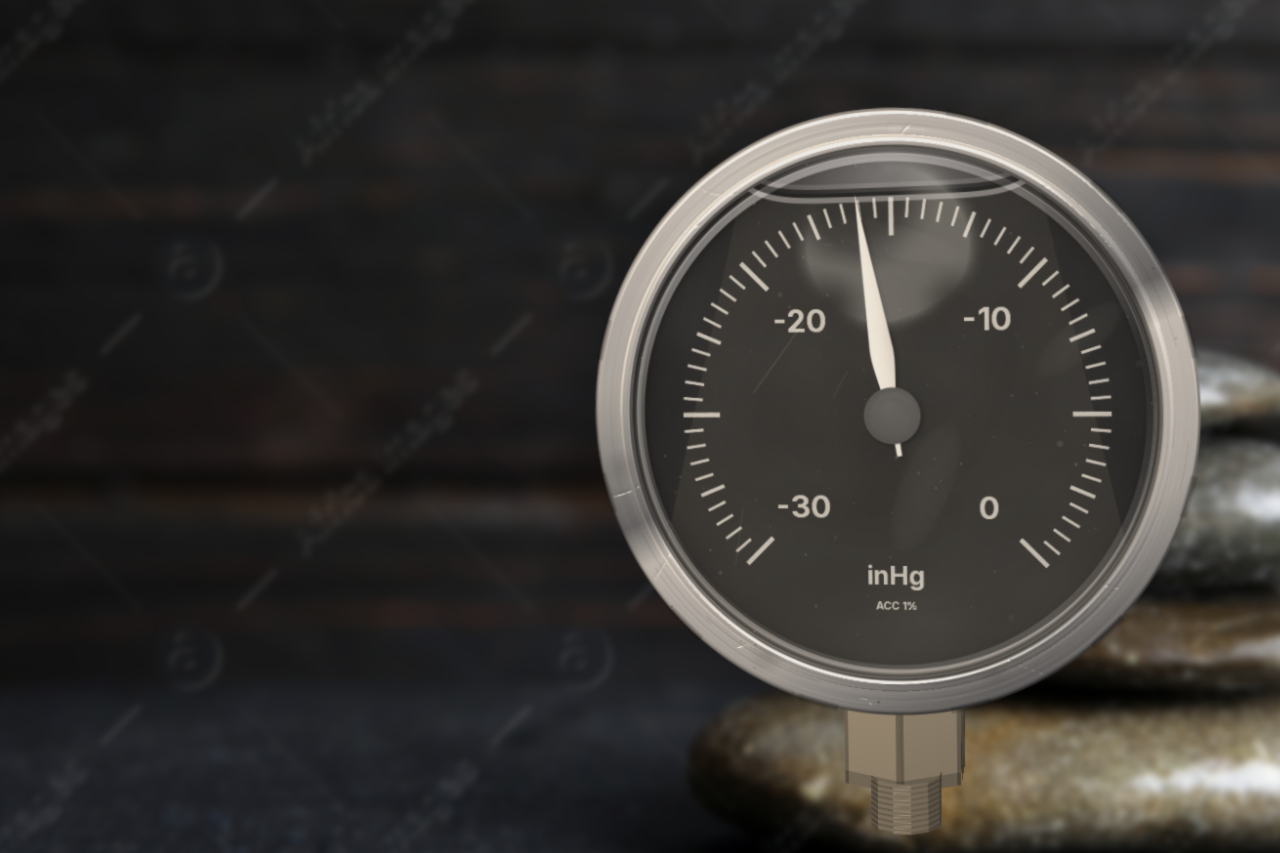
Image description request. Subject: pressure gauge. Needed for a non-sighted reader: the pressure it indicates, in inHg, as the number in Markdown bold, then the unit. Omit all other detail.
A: **-16** inHg
